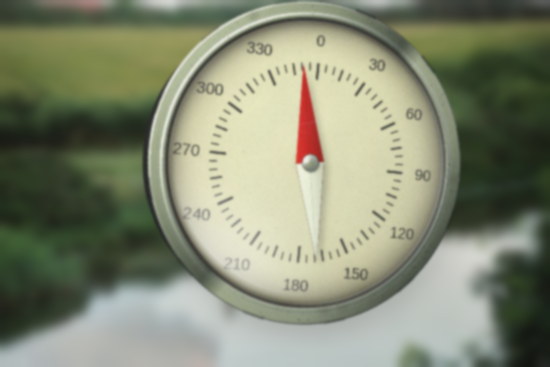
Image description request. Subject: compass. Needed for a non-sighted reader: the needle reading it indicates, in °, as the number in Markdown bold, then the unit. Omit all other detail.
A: **350** °
